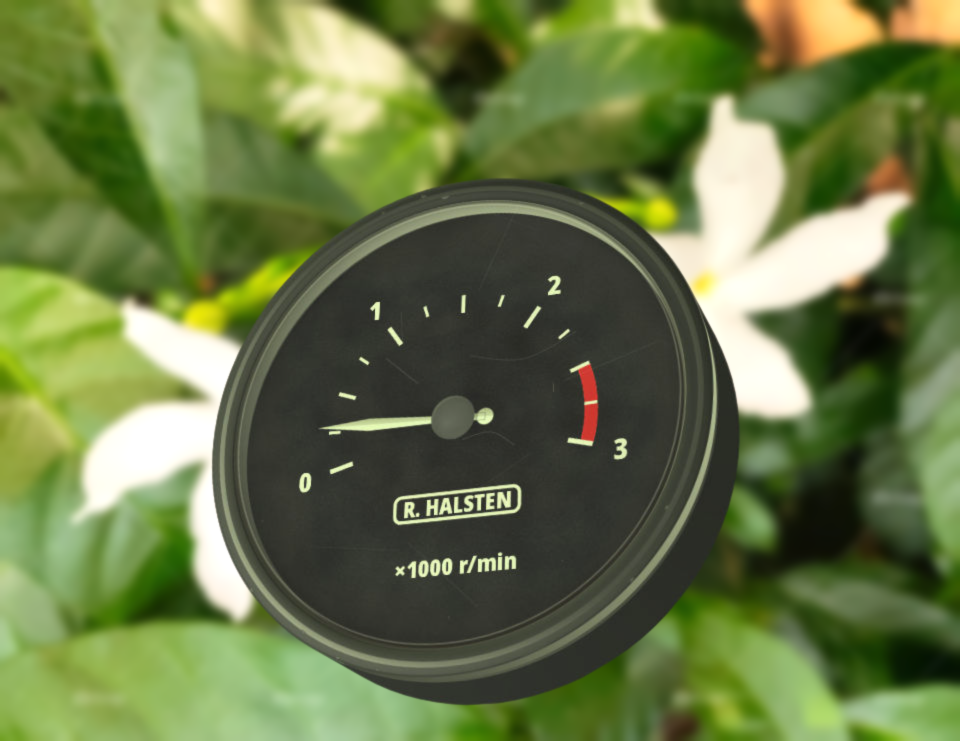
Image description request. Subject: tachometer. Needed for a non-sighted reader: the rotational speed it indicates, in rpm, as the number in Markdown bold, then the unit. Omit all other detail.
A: **250** rpm
